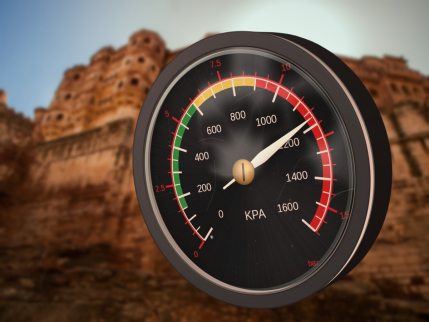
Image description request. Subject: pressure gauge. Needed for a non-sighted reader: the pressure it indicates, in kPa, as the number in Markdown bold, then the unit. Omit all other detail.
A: **1175** kPa
